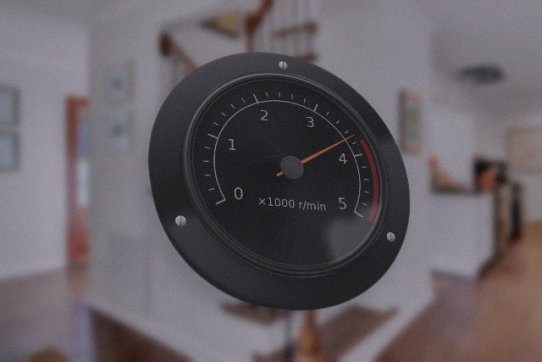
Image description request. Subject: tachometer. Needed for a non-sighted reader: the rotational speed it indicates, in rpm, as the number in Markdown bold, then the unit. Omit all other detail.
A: **3700** rpm
